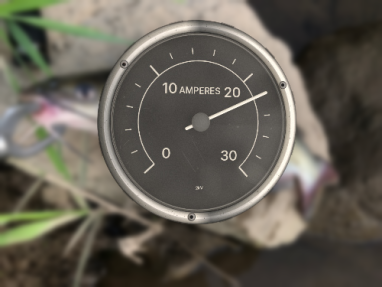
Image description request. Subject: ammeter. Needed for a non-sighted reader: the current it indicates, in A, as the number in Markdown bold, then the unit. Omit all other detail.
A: **22** A
